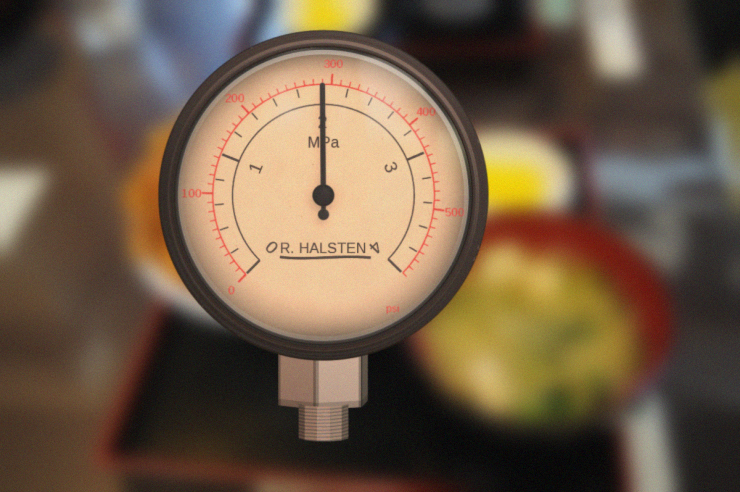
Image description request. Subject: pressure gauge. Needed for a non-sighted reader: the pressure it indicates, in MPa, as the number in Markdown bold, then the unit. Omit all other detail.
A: **2** MPa
